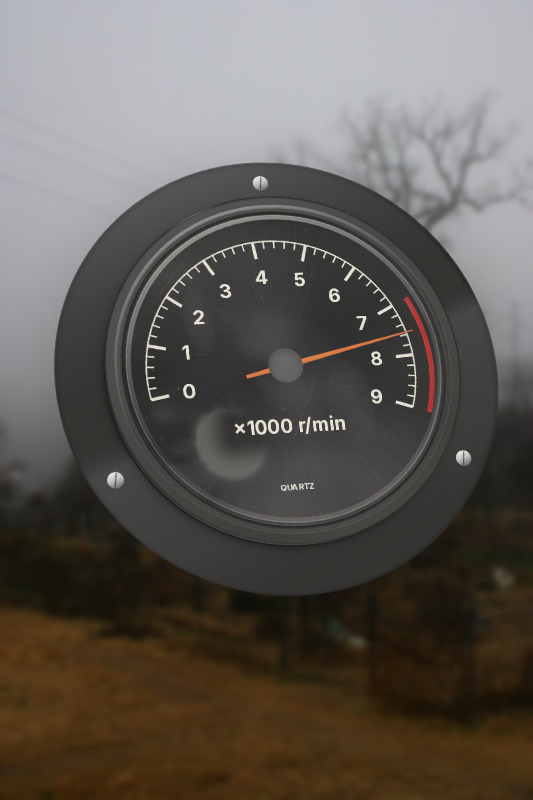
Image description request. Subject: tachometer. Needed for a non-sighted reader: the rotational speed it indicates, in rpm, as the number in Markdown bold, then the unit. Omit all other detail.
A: **7600** rpm
